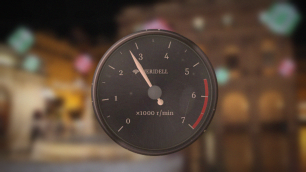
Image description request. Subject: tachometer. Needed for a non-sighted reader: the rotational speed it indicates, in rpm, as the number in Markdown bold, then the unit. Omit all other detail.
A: **2750** rpm
